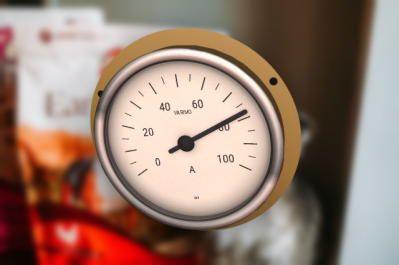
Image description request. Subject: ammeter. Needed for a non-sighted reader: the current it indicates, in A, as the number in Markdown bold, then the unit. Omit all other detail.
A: **77.5** A
